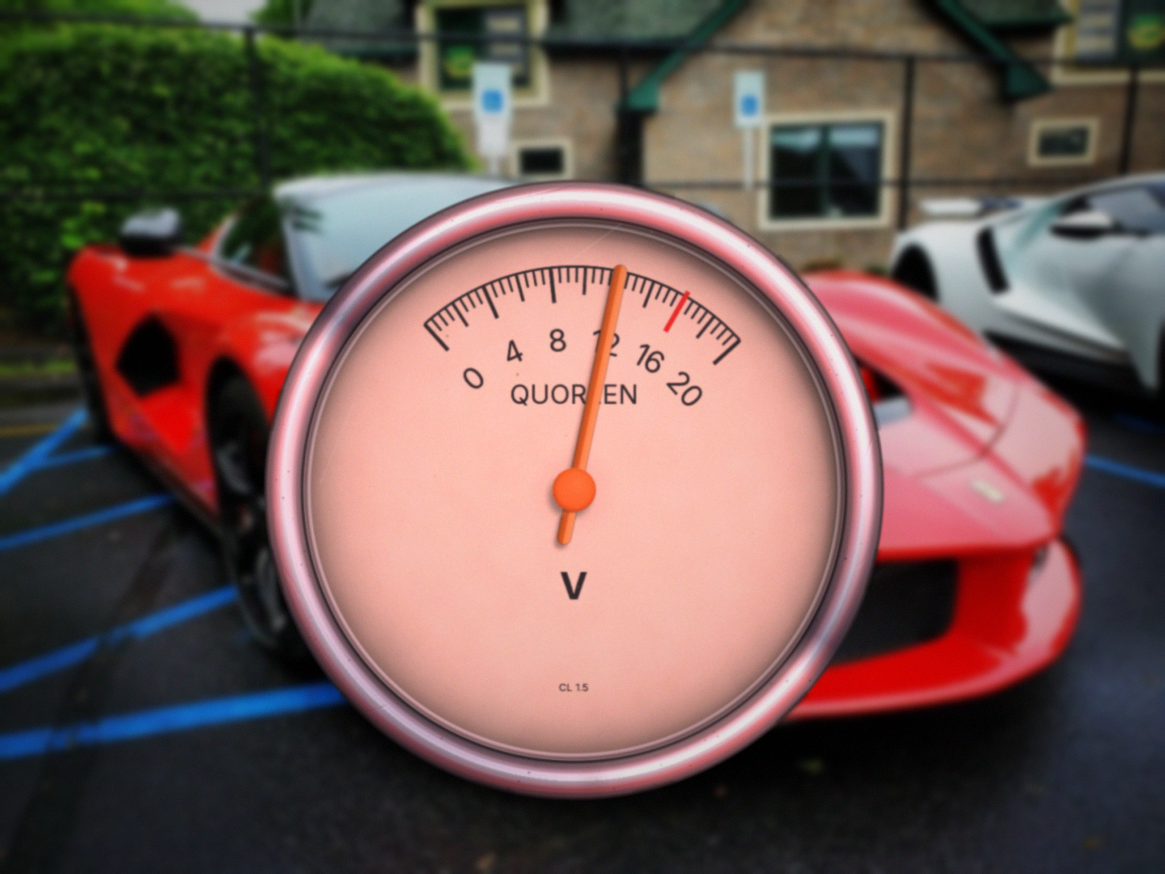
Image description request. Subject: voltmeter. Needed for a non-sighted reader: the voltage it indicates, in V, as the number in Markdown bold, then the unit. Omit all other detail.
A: **12** V
